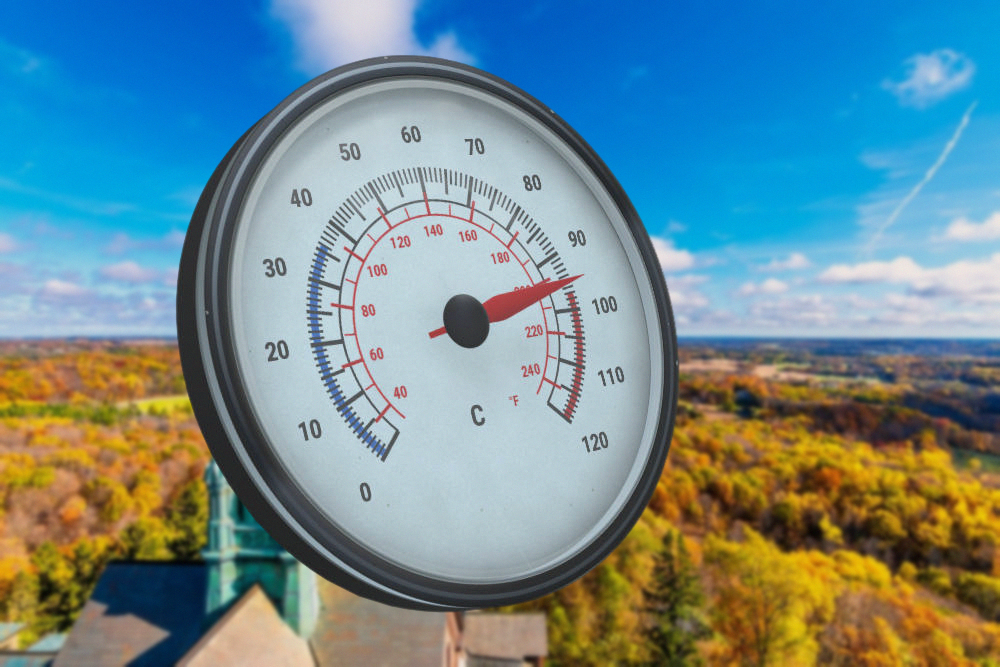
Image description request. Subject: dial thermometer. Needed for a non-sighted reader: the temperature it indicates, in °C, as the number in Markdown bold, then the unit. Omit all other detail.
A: **95** °C
